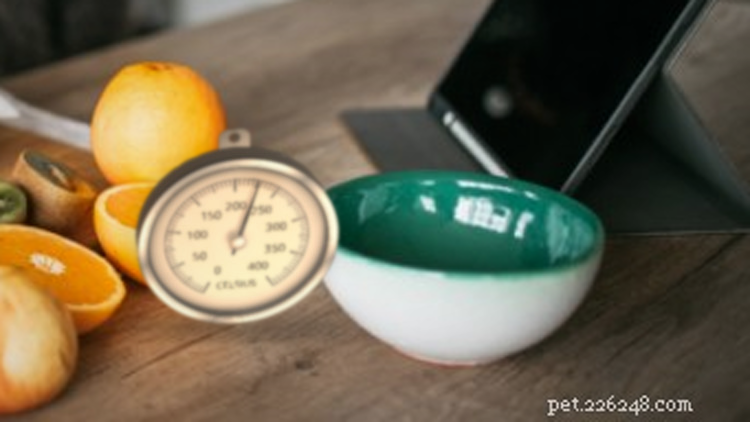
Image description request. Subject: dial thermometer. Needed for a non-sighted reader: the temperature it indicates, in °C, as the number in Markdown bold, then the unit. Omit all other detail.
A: **225** °C
